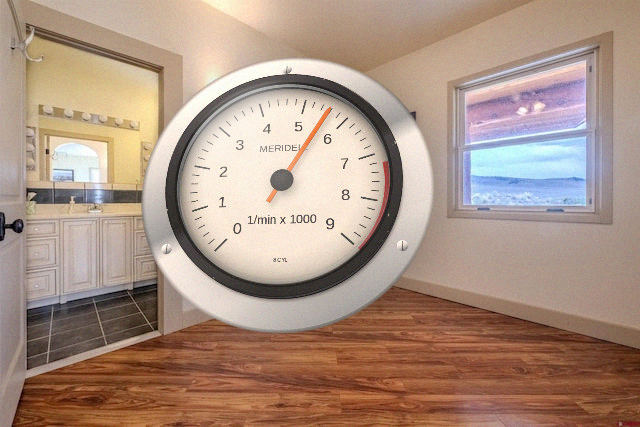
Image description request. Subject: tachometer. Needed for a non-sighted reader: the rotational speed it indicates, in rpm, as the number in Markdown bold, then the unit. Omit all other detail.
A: **5600** rpm
